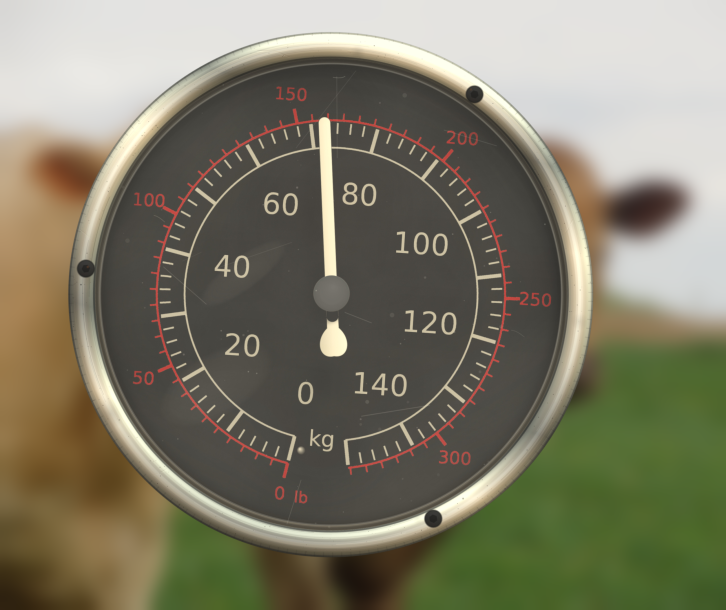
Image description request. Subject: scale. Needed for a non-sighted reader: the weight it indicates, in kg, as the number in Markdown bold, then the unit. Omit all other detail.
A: **72** kg
